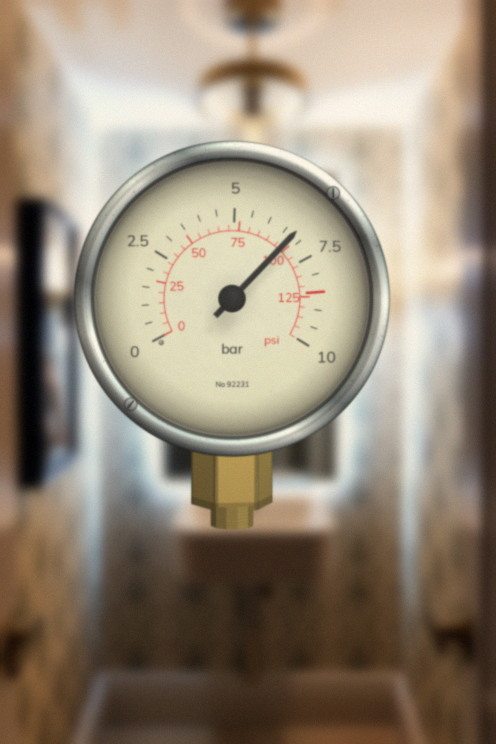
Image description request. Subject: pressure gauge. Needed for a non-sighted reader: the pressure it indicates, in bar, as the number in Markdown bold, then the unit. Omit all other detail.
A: **6.75** bar
